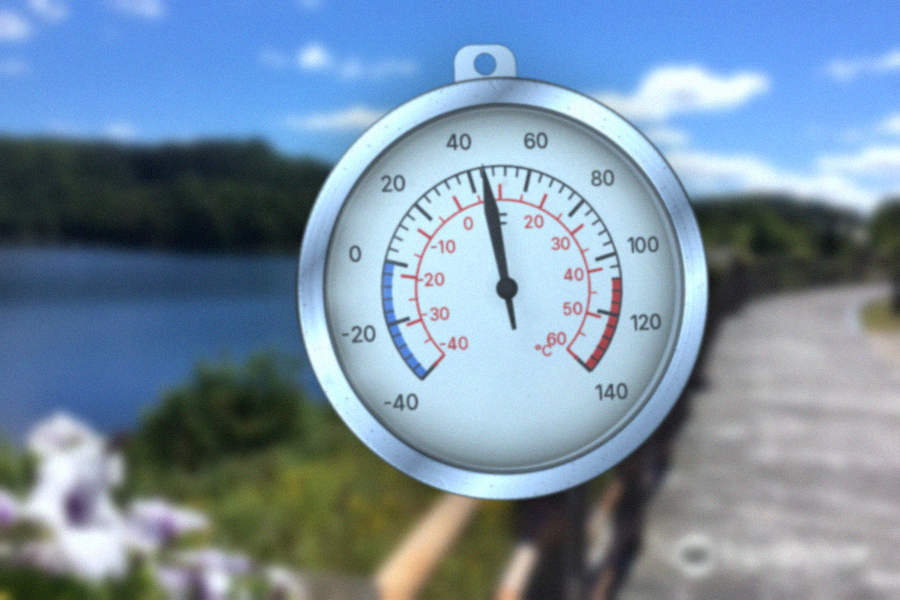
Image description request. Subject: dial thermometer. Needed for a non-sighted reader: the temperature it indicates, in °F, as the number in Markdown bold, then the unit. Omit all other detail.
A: **44** °F
